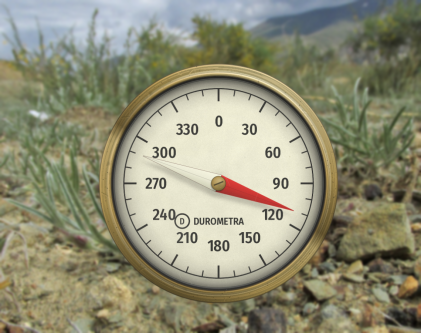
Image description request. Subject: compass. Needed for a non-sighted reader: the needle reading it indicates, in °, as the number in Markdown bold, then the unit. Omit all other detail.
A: **110** °
